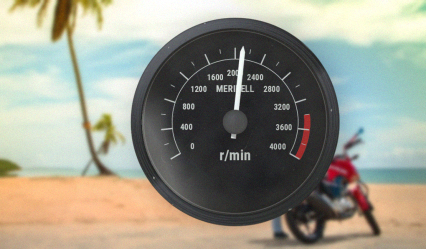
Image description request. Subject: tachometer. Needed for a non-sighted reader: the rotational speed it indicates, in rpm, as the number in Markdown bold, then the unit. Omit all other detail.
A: **2100** rpm
